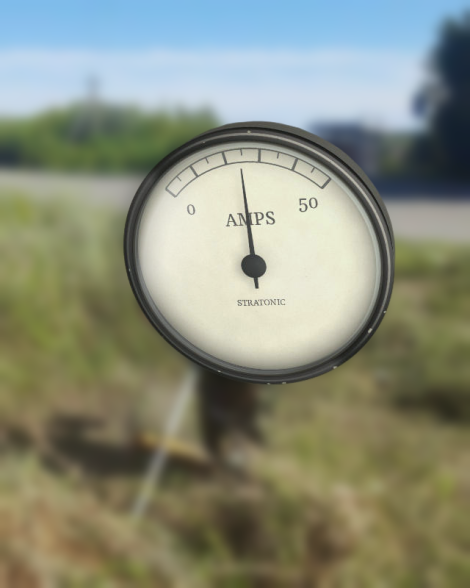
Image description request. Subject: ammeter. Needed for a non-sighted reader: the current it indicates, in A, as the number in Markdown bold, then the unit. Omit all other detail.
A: **25** A
